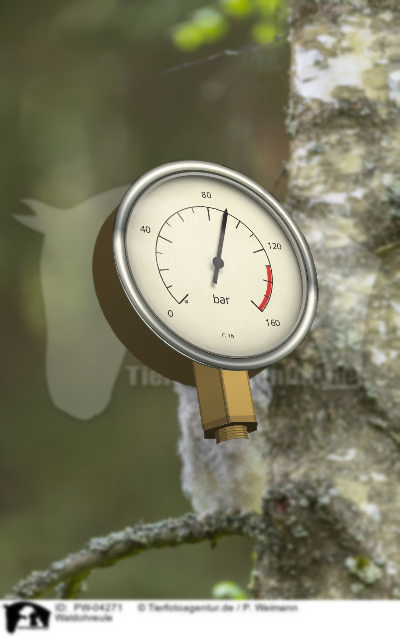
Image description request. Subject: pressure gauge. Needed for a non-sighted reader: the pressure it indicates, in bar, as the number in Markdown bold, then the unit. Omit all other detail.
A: **90** bar
